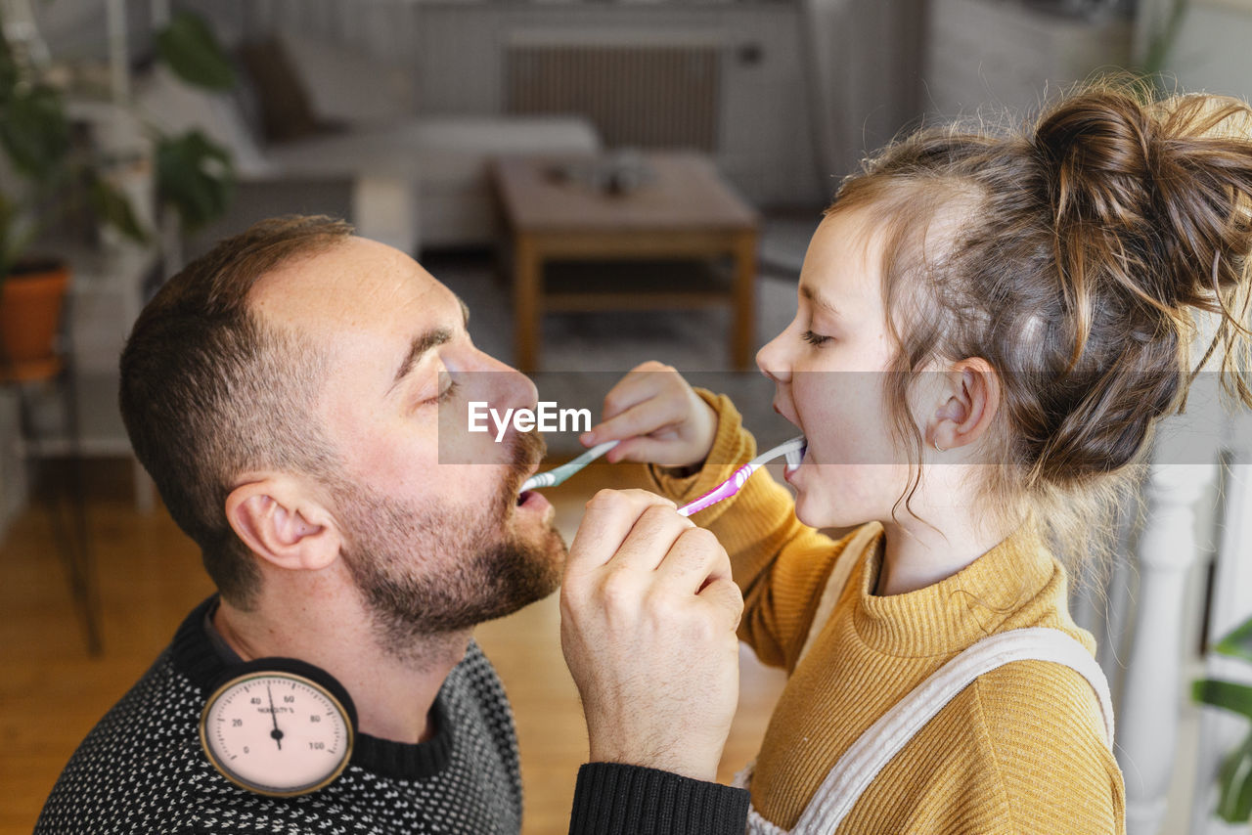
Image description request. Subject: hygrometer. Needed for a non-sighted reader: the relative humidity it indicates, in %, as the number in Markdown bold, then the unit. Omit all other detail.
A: **50** %
